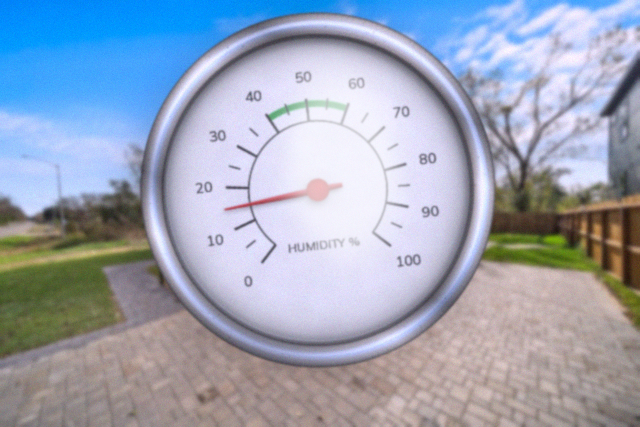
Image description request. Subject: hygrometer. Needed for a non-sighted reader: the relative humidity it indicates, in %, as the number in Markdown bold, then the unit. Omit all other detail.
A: **15** %
